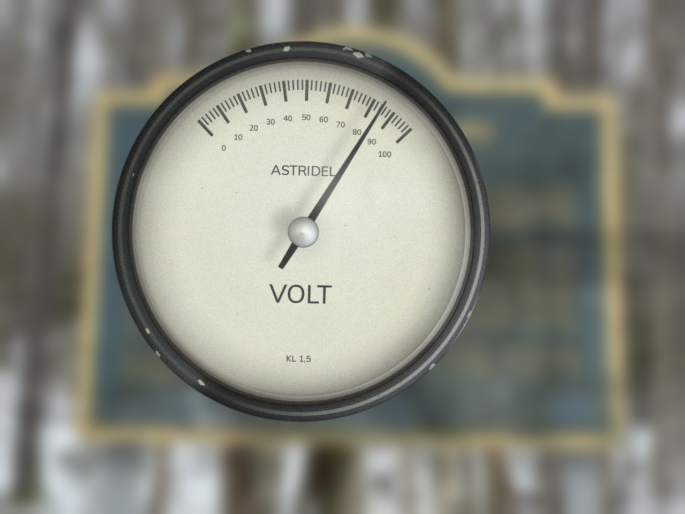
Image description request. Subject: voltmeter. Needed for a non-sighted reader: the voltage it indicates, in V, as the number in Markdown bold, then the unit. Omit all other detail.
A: **84** V
